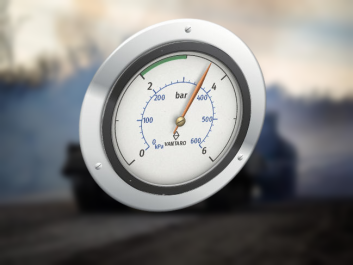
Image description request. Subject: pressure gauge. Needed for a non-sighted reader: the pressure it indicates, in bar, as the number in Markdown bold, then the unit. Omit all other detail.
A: **3.5** bar
